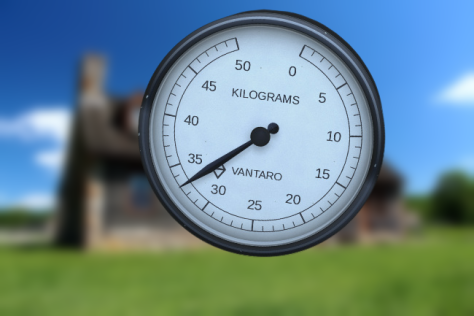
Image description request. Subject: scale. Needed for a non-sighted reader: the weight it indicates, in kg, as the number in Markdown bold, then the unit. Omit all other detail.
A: **33** kg
